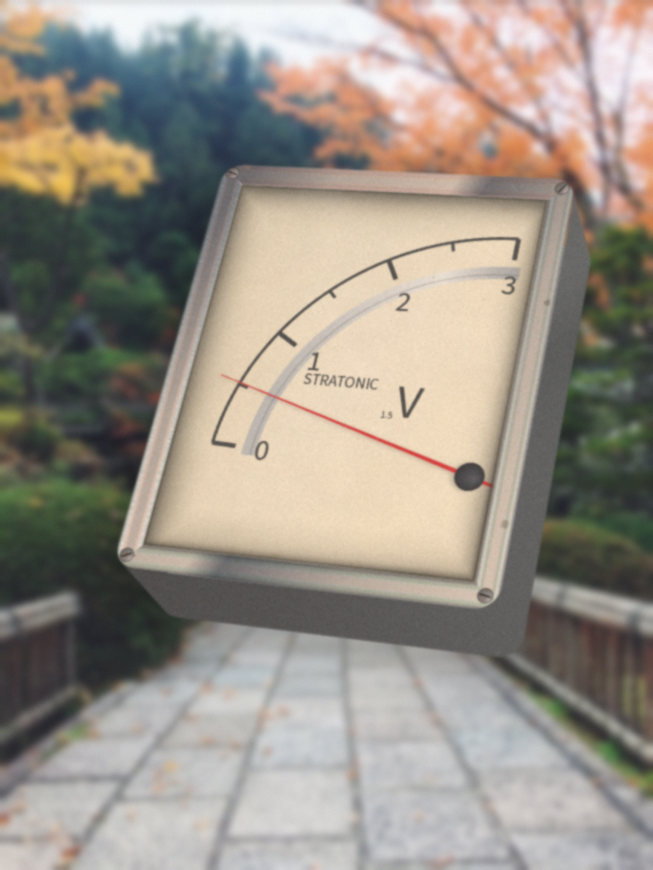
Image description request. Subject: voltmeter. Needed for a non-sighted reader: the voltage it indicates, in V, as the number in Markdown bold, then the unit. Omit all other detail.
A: **0.5** V
